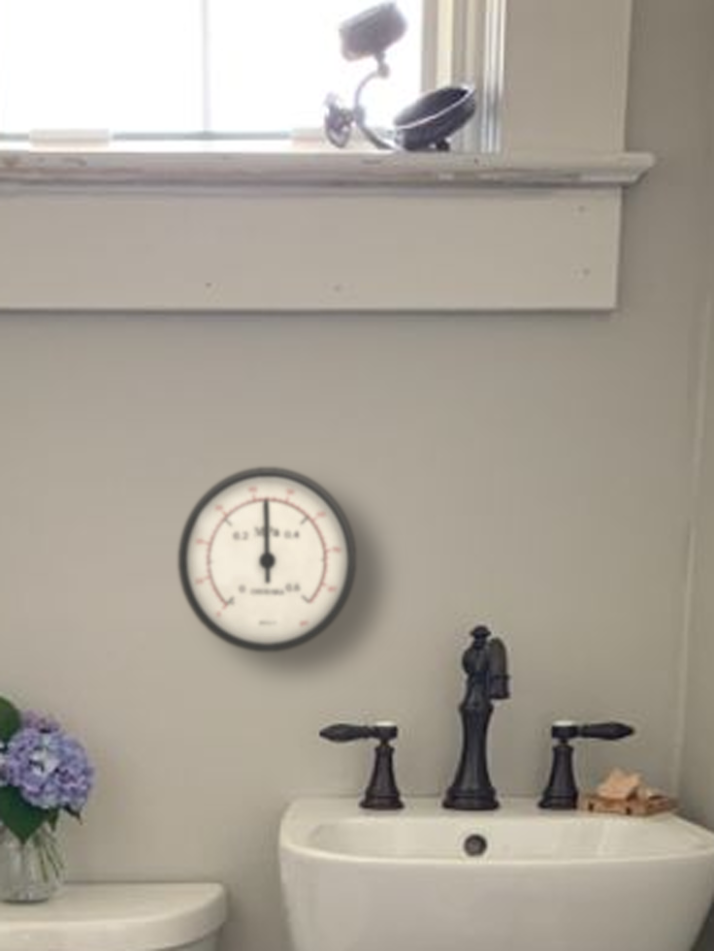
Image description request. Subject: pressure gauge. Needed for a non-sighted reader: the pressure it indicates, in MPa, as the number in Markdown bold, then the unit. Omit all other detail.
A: **0.3** MPa
